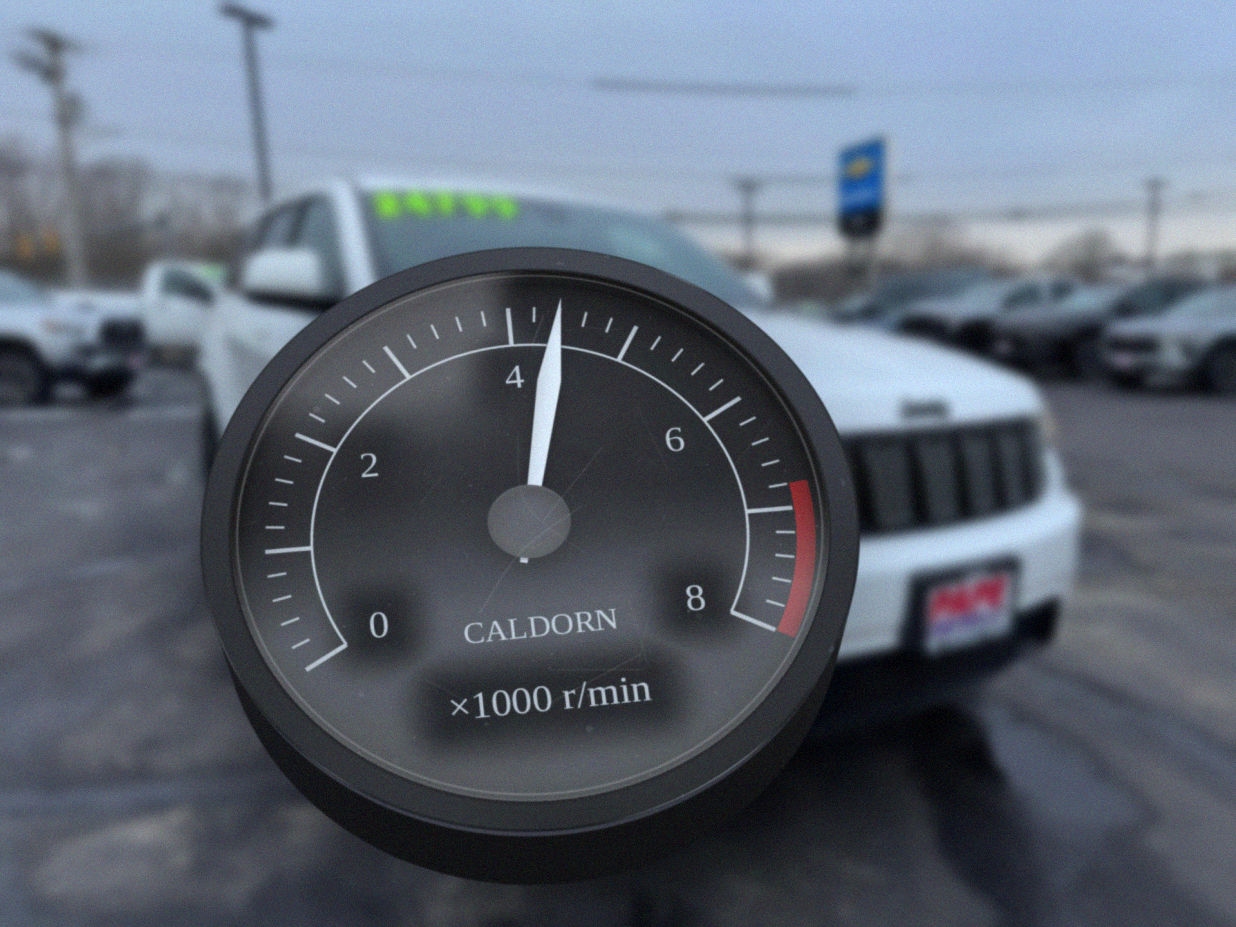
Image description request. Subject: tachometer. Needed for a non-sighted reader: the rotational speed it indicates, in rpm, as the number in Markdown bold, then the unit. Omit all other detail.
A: **4400** rpm
